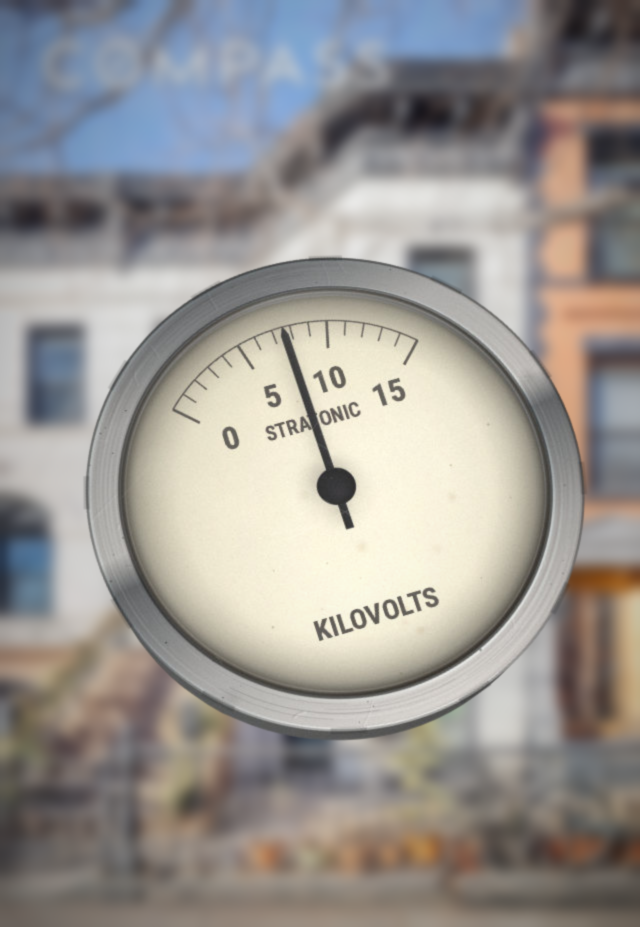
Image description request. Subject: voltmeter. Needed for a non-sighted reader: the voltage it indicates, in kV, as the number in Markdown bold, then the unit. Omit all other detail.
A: **7.5** kV
